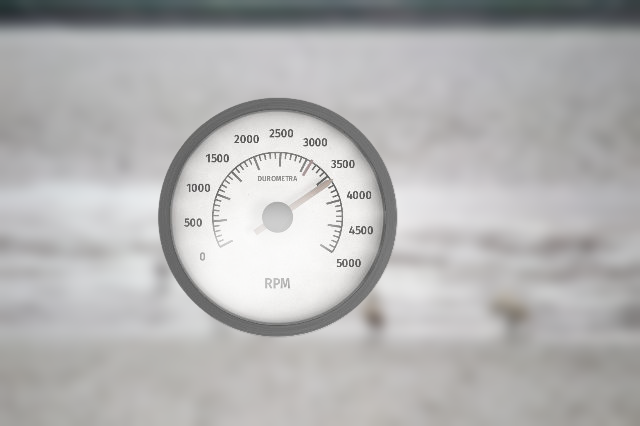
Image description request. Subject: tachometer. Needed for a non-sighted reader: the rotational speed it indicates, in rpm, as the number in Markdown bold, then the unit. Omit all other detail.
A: **3600** rpm
